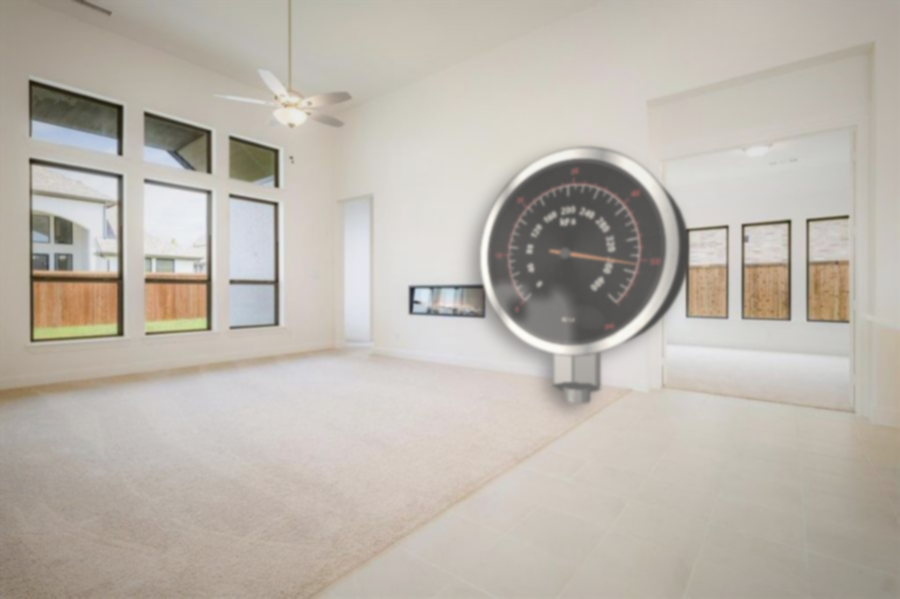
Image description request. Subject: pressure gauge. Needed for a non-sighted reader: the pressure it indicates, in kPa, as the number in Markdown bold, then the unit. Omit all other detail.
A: **350** kPa
